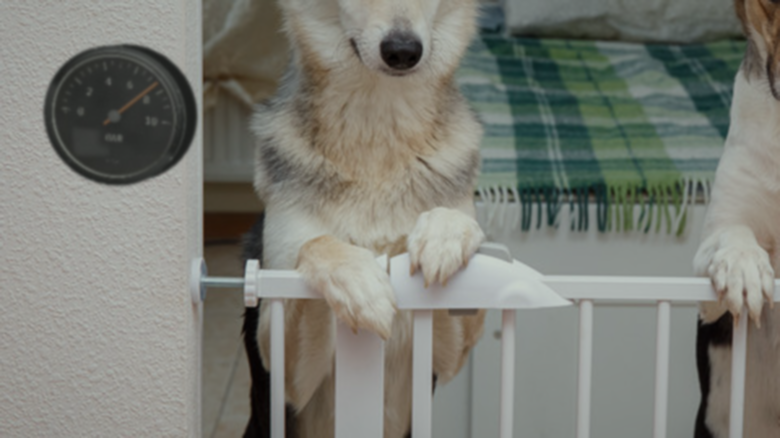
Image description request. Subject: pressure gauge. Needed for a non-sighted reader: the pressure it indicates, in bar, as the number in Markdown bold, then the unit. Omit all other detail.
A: **7.5** bar
